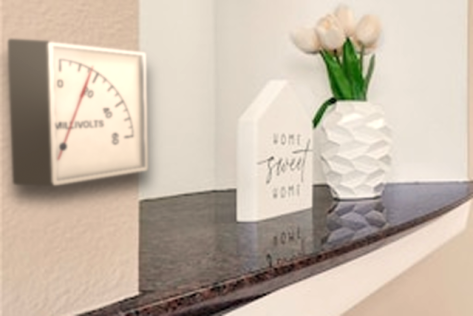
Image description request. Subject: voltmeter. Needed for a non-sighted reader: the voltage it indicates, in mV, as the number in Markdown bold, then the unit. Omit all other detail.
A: **15** mV
